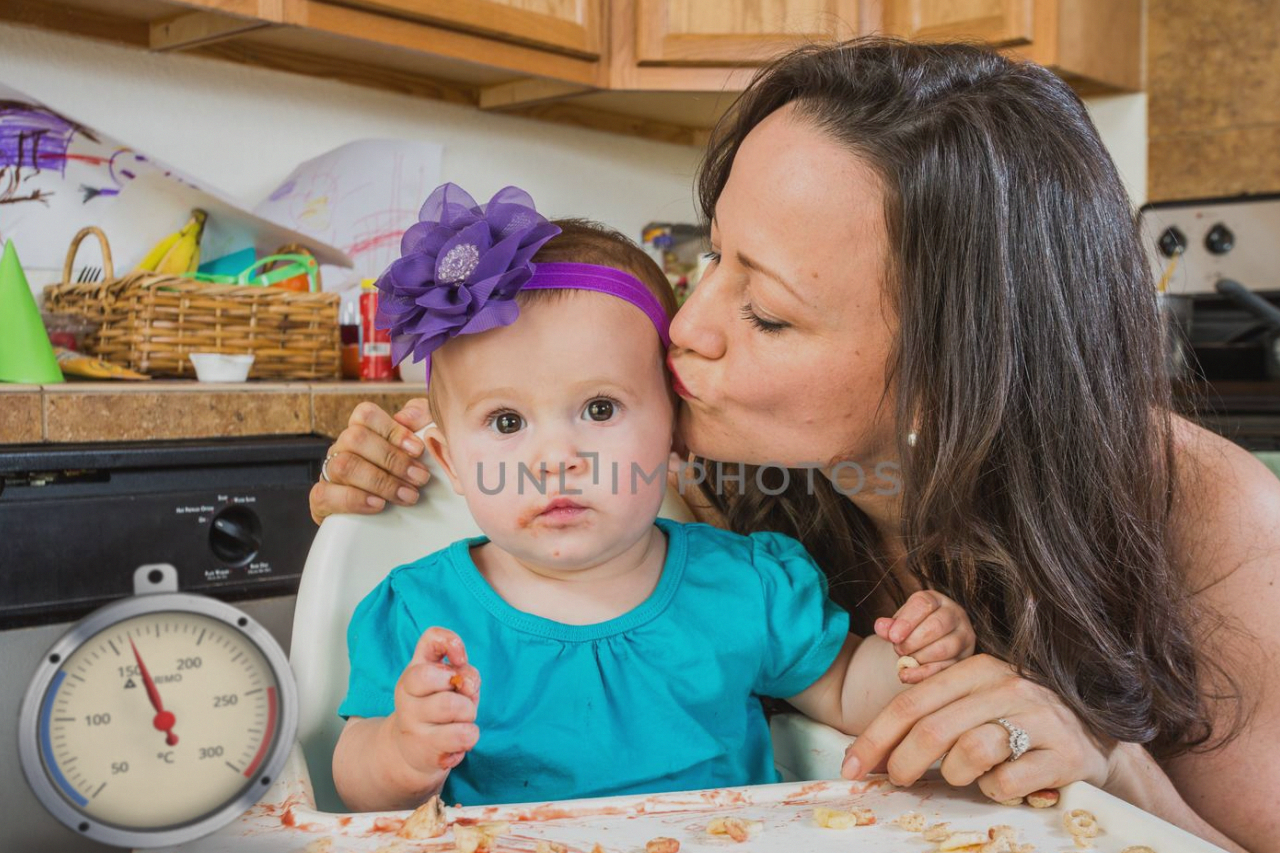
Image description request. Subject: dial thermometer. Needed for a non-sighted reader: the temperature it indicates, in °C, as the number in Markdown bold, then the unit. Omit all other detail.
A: **160** °C
